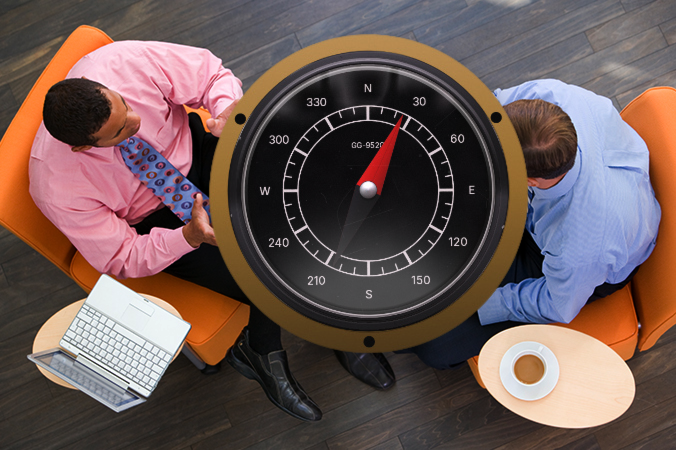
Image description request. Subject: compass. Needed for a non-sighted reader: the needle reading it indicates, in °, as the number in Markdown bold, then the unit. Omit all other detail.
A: **25** °
